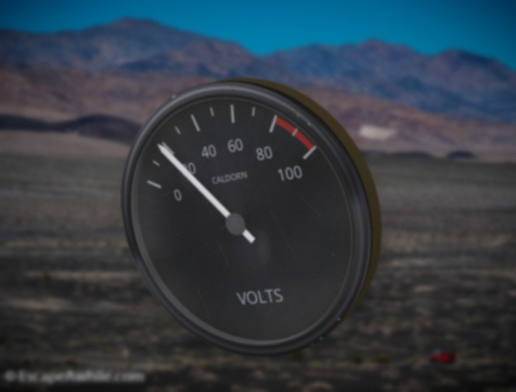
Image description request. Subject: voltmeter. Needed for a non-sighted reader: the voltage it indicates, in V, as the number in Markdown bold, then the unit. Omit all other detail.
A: **20** V
